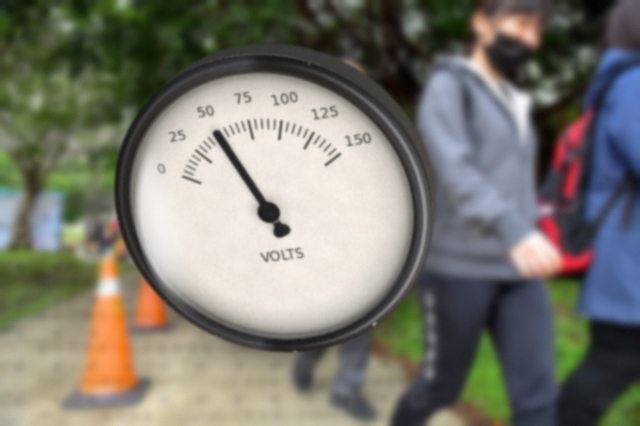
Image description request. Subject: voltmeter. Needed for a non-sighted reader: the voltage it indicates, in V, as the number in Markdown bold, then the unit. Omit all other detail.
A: **50** V
